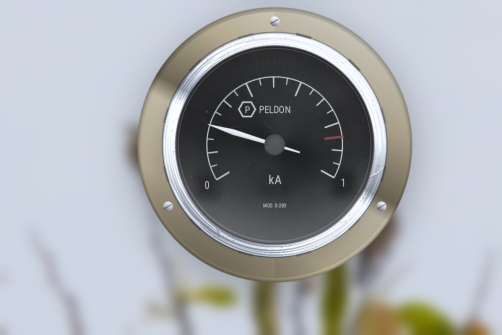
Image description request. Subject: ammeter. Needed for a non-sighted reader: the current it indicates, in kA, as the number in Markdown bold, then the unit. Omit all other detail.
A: **0.2** kA
